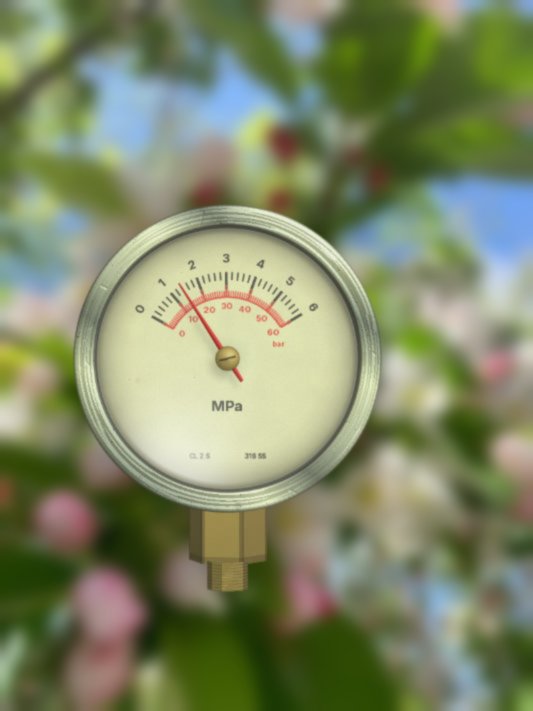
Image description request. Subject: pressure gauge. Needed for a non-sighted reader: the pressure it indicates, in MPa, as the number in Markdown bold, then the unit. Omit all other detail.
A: **1.4** MPa
